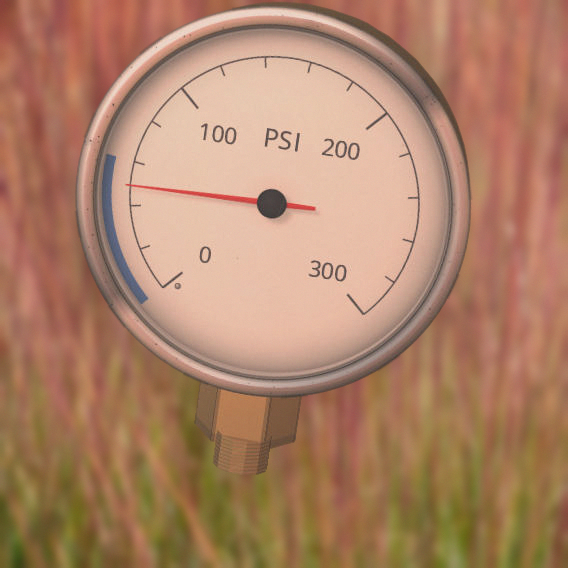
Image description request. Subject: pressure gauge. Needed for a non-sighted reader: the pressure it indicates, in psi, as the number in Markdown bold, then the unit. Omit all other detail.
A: **50** psi
